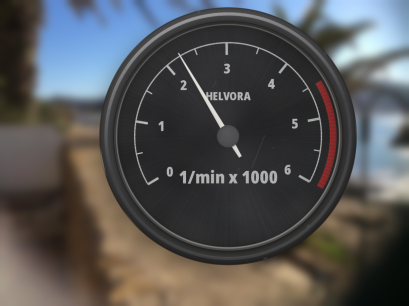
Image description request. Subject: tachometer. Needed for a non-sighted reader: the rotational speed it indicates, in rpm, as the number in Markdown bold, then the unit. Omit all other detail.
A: **2250** rpm
